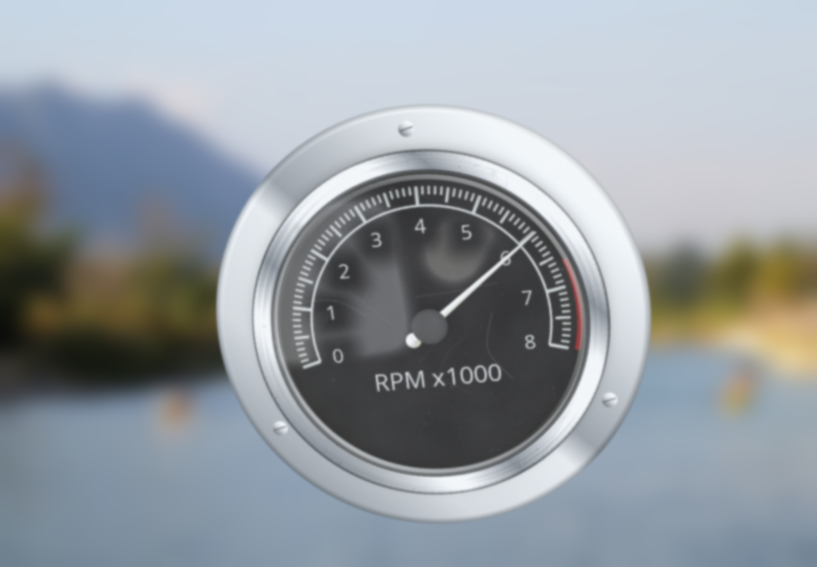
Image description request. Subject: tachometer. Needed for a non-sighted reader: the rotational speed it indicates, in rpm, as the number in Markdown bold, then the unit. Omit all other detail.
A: **6000** rpm
